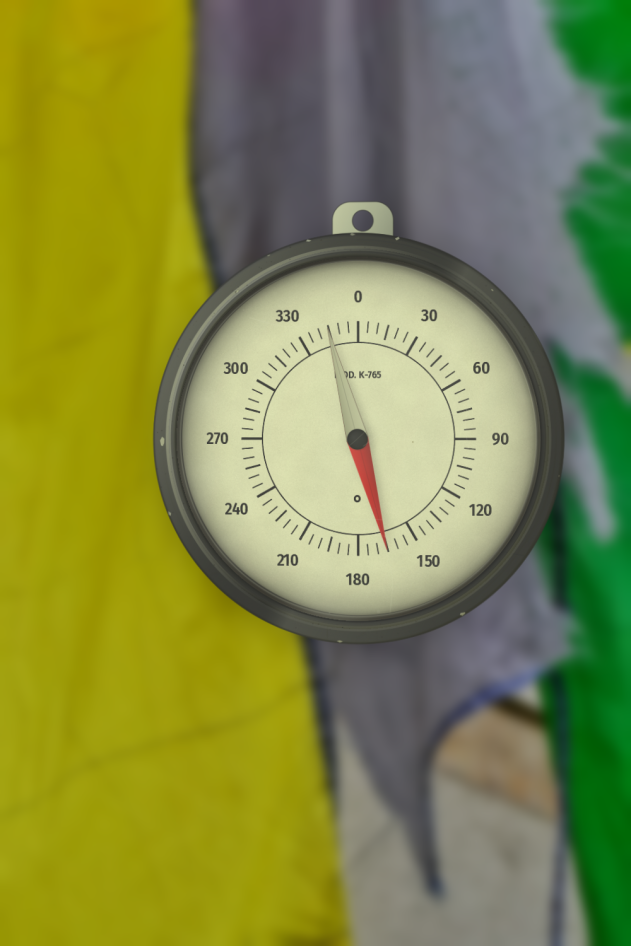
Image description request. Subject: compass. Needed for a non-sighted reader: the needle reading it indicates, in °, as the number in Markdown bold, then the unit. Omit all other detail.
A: **165** °
